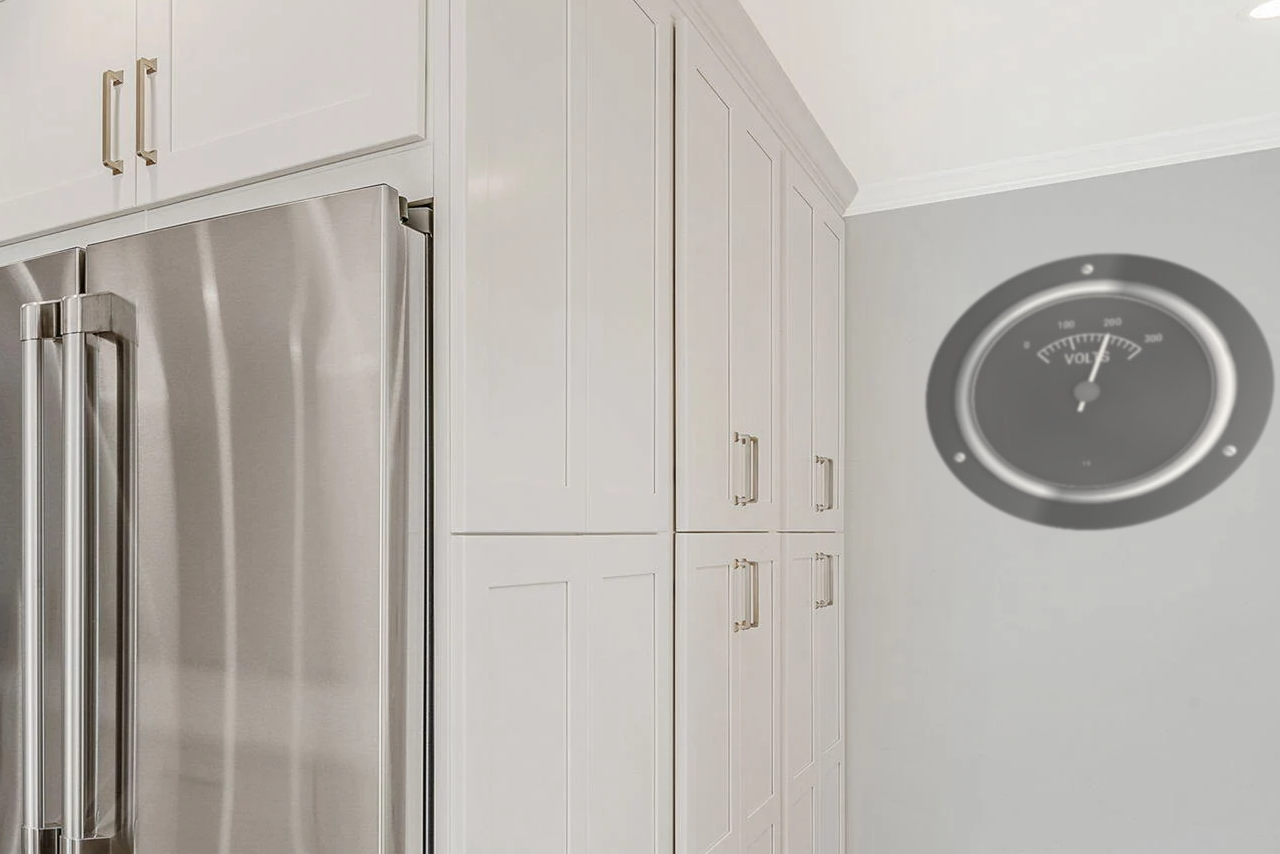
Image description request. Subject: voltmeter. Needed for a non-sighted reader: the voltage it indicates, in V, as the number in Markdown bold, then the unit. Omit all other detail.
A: **200** V
